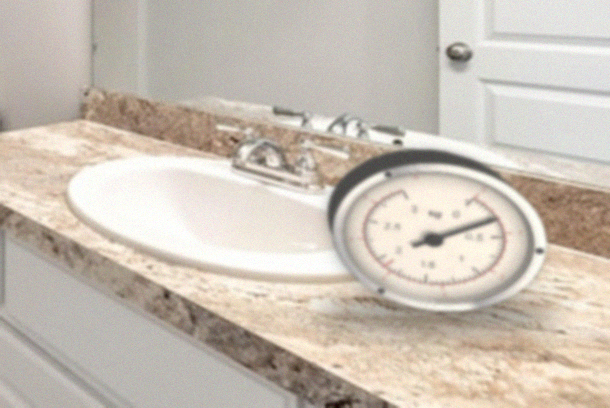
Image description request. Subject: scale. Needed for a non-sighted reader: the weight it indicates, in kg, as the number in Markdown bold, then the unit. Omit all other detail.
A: **0.25** kg
